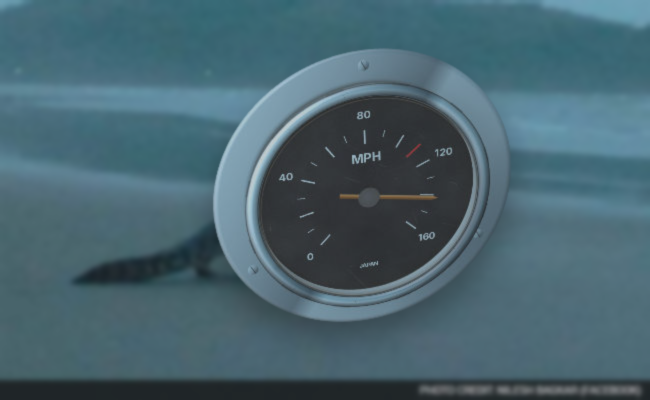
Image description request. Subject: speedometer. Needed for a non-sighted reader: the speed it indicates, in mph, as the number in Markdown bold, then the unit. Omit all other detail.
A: **140** mph
